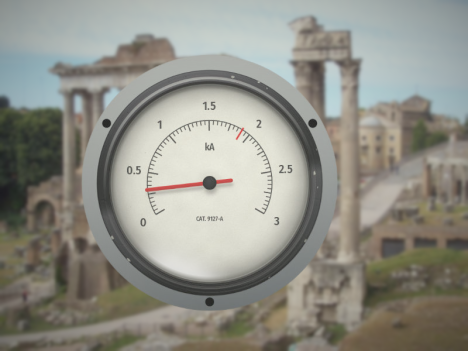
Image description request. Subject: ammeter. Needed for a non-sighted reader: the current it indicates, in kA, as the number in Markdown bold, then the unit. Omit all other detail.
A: **0.3** kA
